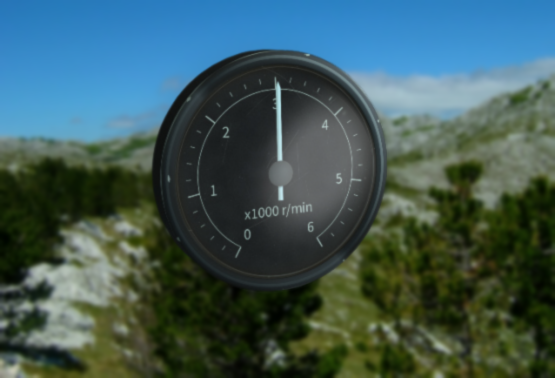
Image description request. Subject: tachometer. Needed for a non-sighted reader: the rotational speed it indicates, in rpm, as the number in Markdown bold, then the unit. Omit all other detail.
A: **3000** rpm
